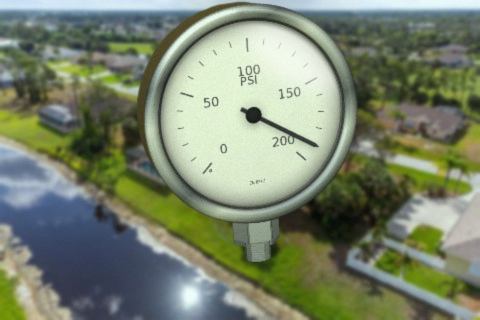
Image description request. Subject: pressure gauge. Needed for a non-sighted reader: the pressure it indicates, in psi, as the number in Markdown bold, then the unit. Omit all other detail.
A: **190** psi
